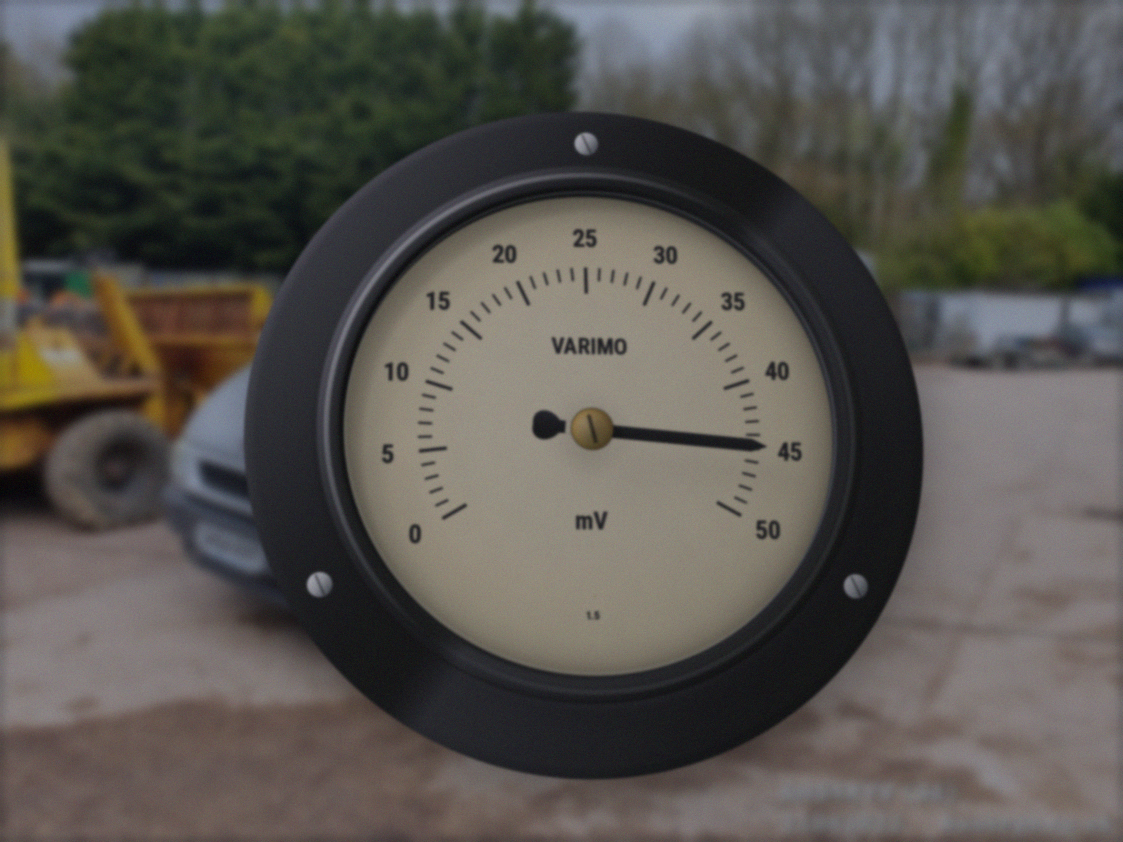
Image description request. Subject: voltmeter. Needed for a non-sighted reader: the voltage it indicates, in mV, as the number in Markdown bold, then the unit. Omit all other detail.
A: **45** mV
